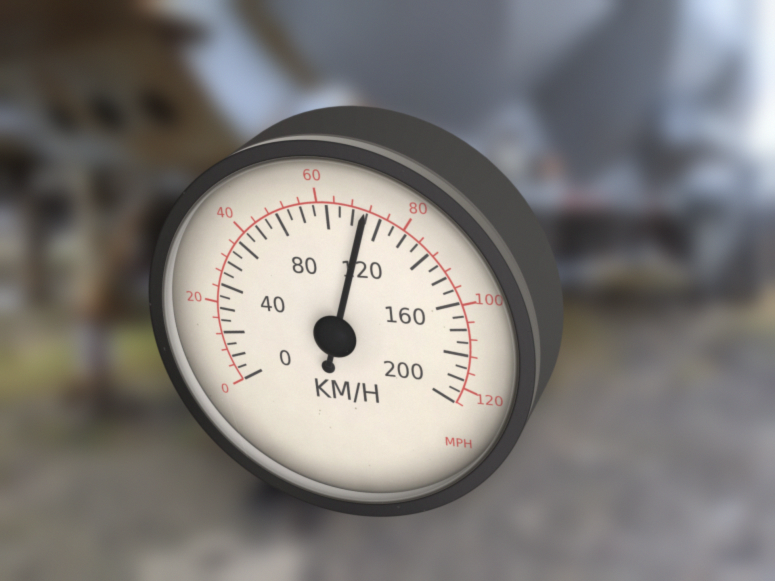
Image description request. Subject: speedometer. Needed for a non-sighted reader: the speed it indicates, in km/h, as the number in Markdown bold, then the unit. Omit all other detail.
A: **115** km/h
